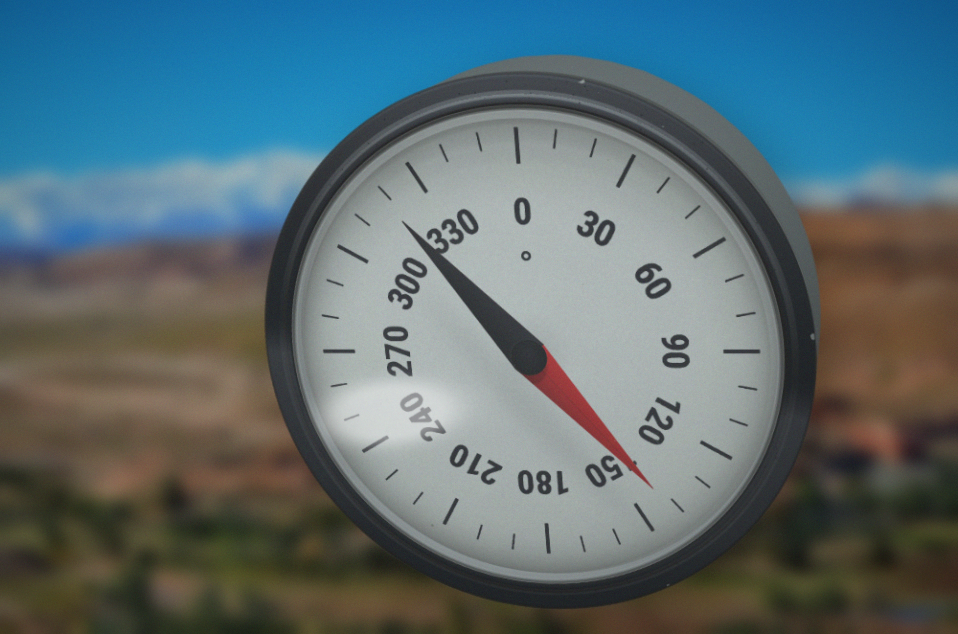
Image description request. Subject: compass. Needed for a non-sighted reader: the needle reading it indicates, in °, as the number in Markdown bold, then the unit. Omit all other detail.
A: **140** °
